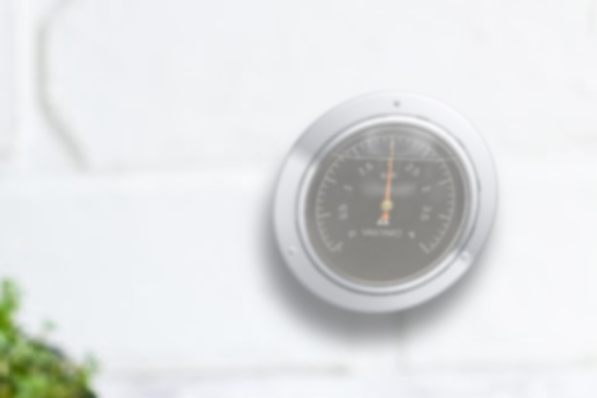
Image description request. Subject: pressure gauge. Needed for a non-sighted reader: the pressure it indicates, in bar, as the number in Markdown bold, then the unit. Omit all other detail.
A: **2** bar
